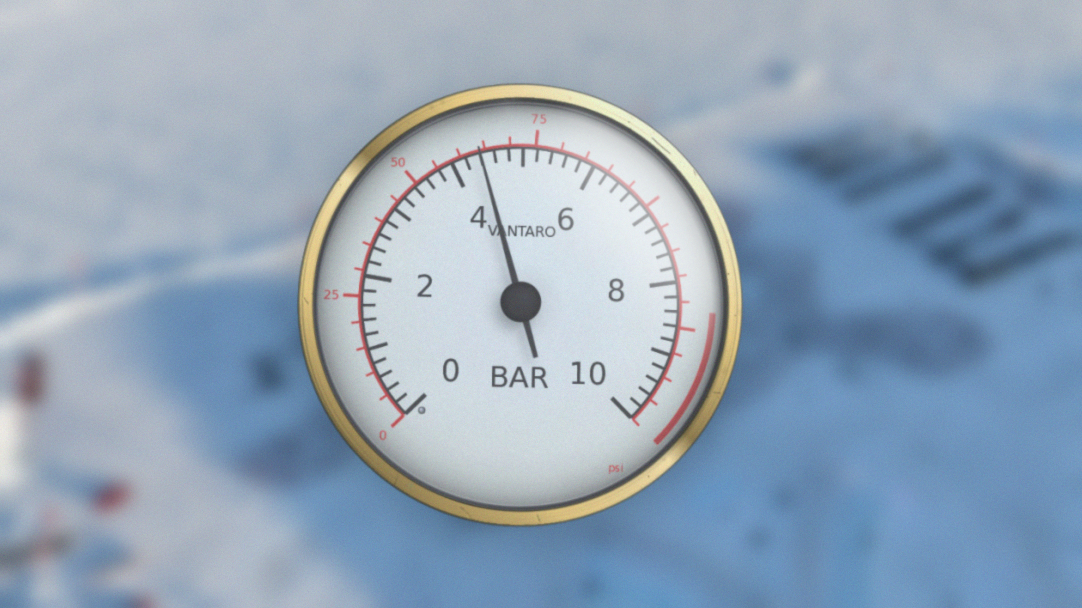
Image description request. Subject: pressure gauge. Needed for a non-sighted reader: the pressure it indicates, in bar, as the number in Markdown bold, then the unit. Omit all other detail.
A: **4.4** bar
